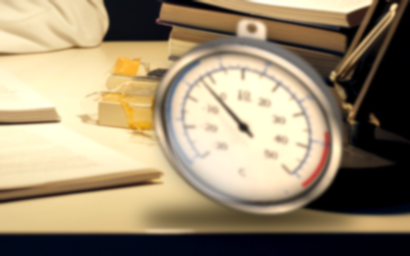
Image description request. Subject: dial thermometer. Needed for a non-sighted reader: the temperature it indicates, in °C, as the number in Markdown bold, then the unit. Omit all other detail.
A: **-2.5** °C
